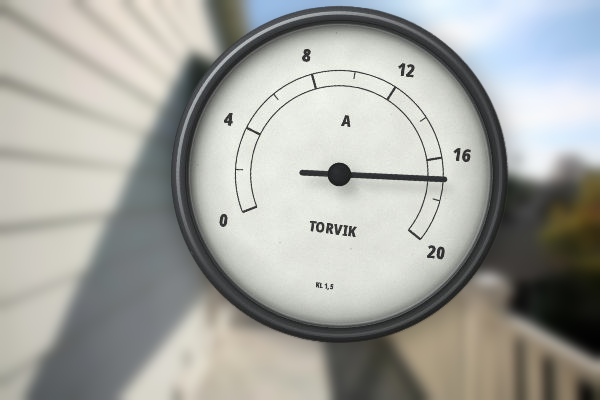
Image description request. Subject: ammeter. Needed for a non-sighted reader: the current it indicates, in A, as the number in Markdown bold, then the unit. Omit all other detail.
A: **17** A
